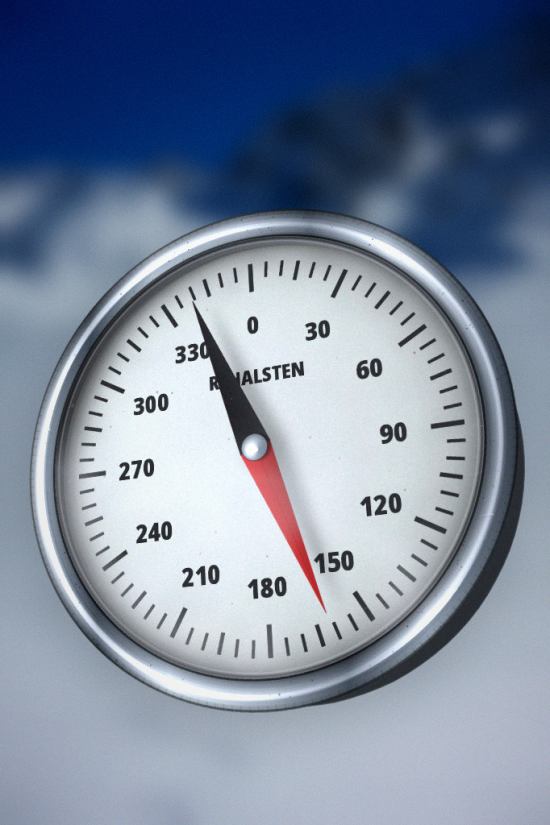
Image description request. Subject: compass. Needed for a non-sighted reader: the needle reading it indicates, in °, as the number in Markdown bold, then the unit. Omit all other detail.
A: **160** °
